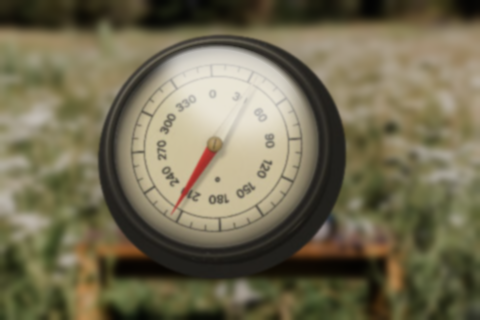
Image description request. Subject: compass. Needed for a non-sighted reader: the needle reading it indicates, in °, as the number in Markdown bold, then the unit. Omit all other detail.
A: **215** °
